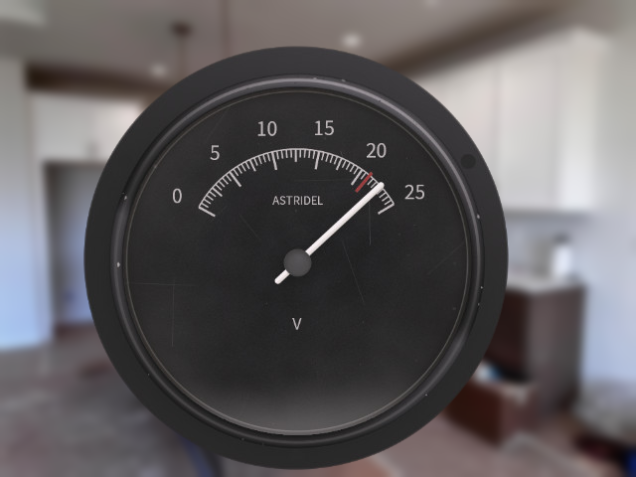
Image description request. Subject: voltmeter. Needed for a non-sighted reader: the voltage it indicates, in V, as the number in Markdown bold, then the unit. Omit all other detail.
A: **22.5** V
